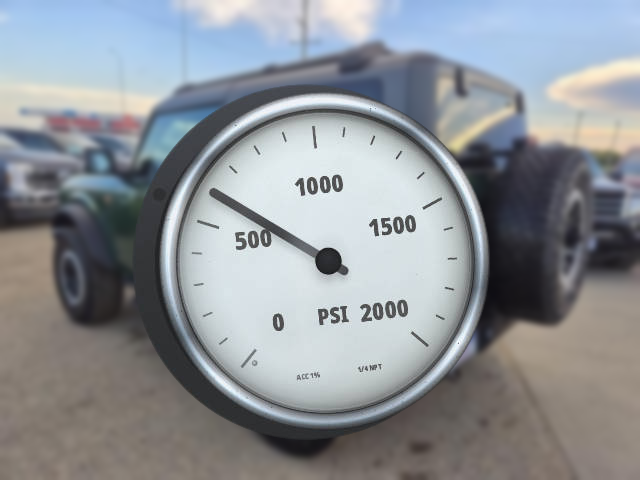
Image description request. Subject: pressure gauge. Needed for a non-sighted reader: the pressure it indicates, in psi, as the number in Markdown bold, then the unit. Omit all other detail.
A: **600** psi
